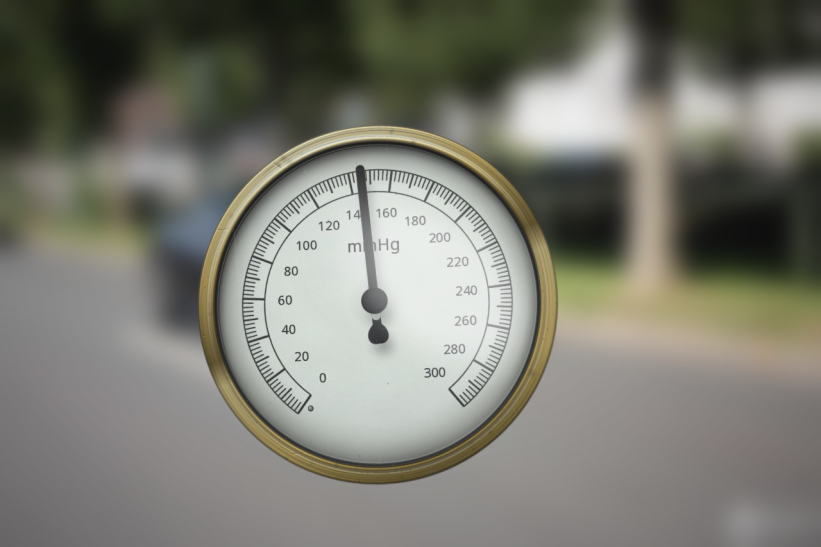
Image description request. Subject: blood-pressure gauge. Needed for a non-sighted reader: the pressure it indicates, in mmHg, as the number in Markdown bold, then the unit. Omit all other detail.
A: **146** mmHg
